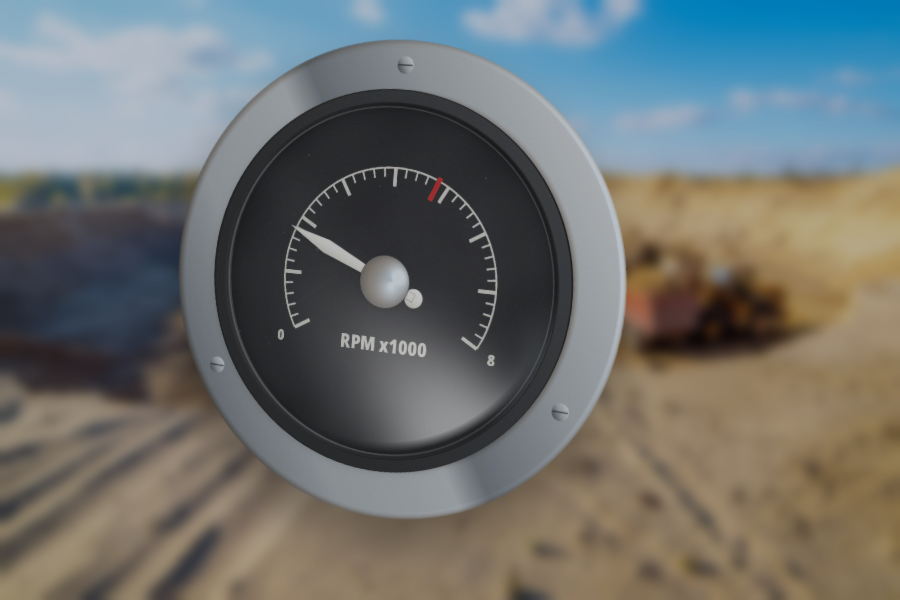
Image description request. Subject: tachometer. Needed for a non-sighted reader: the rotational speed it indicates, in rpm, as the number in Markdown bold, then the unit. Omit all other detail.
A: **1800** rpm
